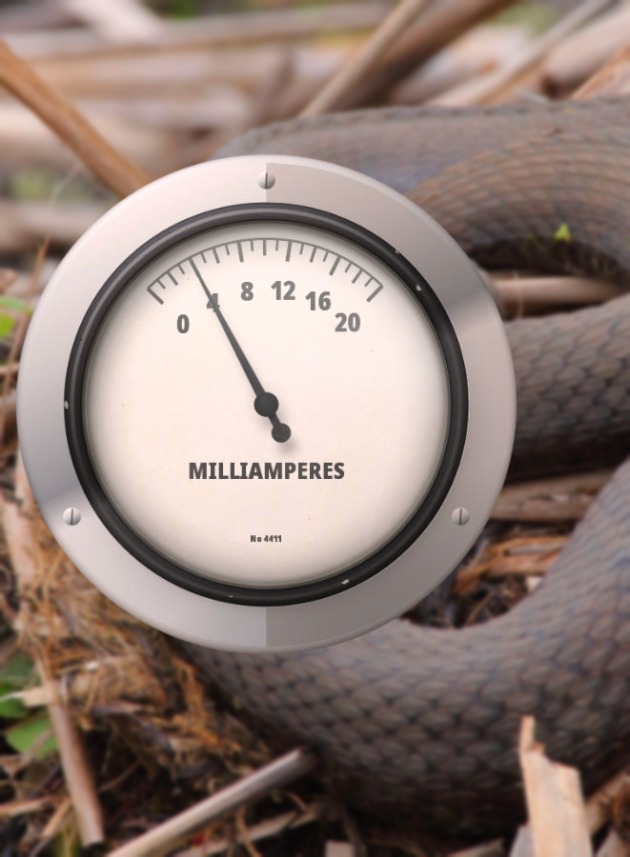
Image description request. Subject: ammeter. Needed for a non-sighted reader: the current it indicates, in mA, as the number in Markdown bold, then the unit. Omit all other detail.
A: **4** mA
